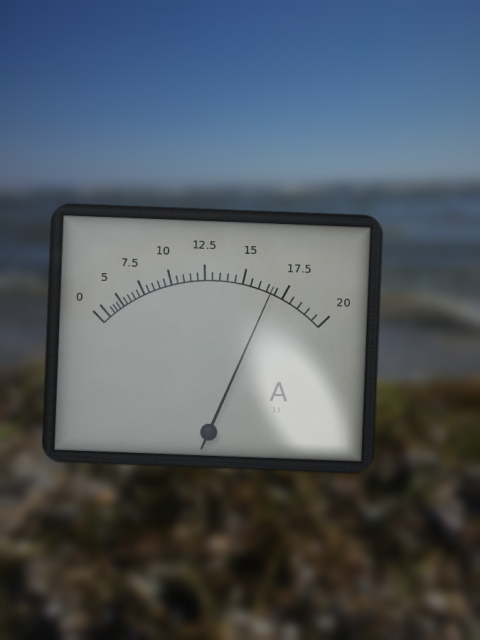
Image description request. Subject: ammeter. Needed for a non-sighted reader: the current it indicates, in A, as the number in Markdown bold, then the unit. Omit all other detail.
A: **16.75** A
